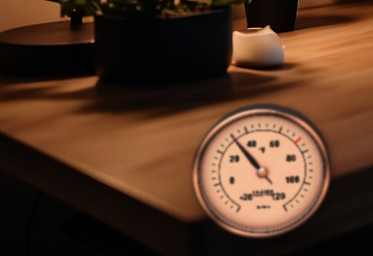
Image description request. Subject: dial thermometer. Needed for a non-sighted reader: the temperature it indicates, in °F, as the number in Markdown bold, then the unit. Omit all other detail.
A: **32** °F
